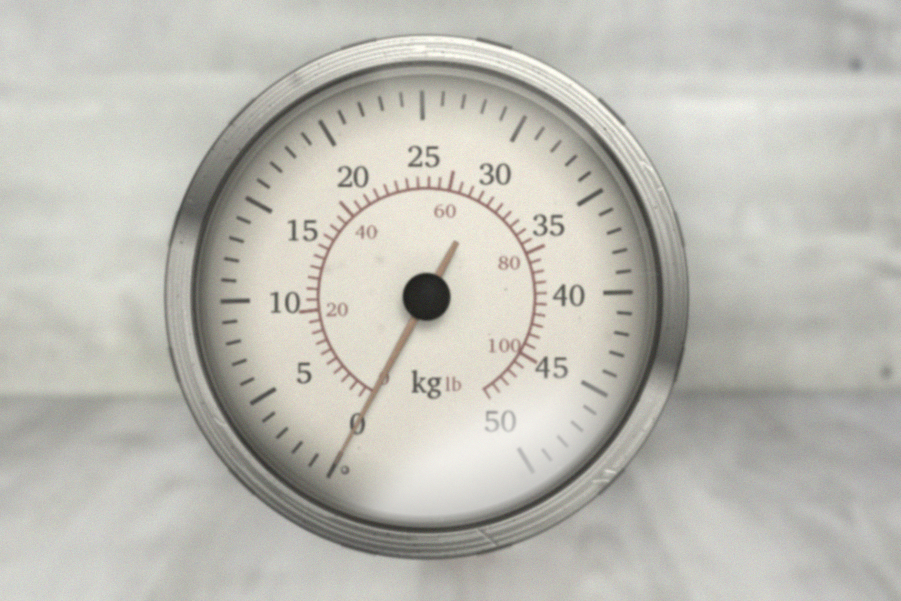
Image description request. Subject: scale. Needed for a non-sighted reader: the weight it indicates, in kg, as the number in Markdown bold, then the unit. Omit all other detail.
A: **0** kg
